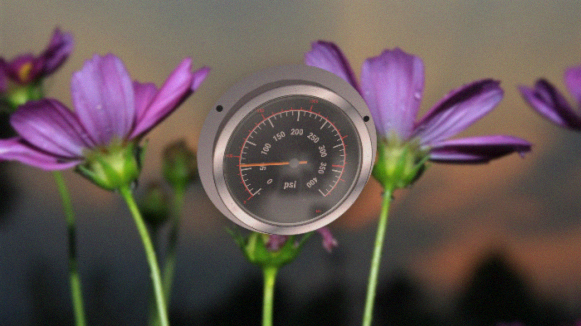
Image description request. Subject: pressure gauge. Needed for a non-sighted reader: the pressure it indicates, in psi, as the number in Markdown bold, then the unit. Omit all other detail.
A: **60** psi
